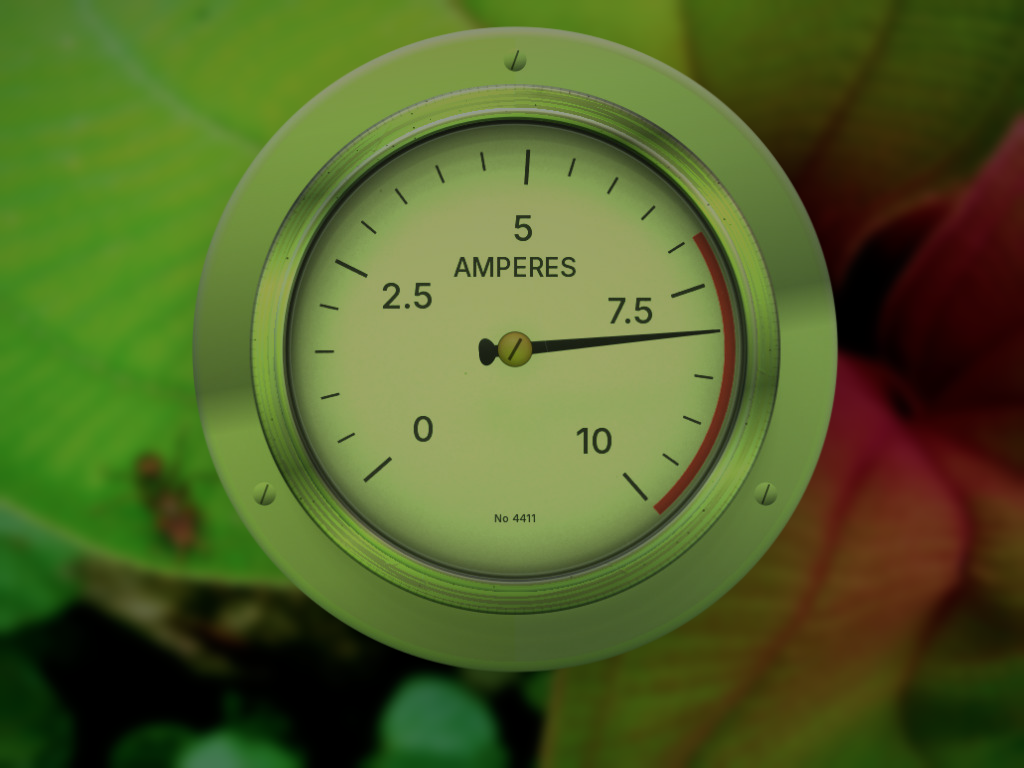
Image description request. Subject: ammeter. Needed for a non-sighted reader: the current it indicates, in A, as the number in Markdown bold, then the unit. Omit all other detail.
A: **8** A
